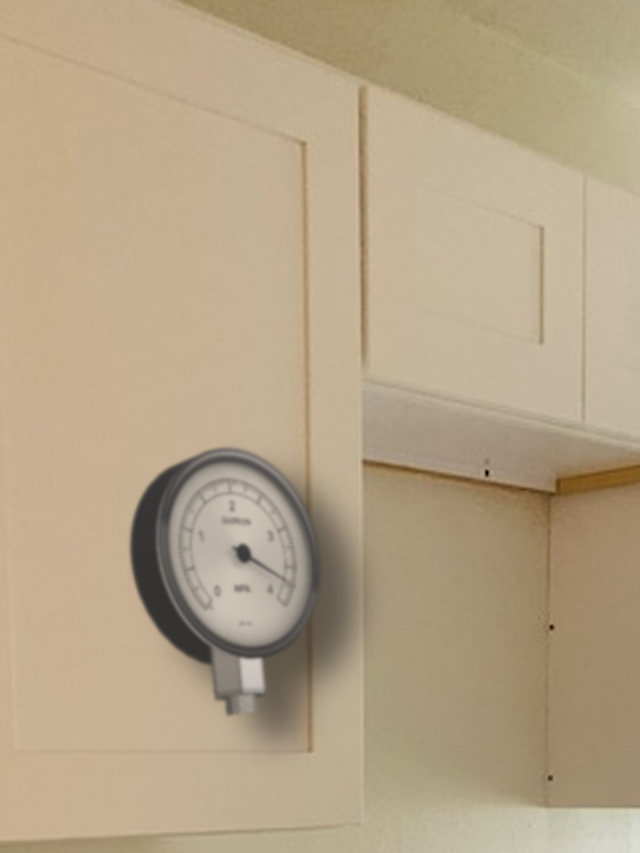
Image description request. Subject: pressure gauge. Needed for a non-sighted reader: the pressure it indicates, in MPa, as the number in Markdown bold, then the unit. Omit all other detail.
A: **3.75** MPa
